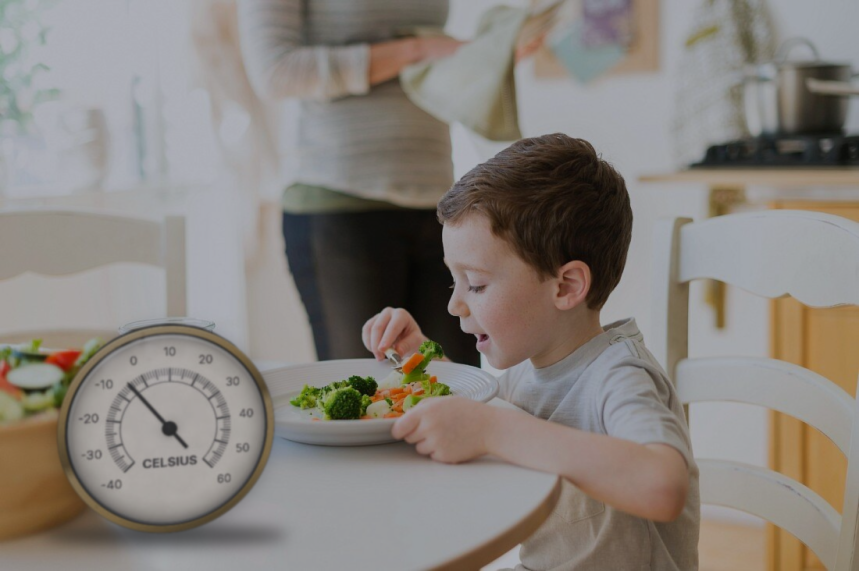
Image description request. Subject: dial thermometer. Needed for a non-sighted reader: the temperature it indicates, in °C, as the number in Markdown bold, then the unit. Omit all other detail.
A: **-5** °C
